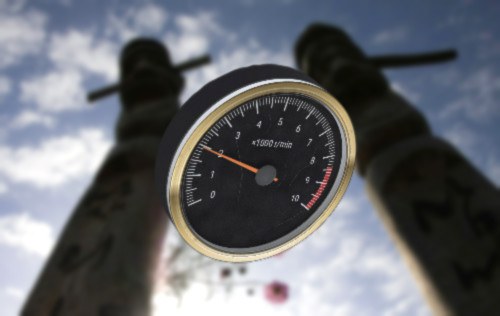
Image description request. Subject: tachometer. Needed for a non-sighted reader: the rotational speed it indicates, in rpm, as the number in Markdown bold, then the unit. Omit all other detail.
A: **2000** rpm
